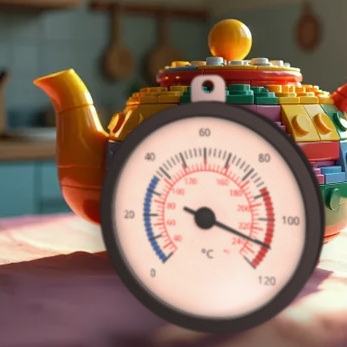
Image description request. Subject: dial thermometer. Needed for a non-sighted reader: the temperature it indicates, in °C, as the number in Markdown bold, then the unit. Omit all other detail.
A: **110** °C
